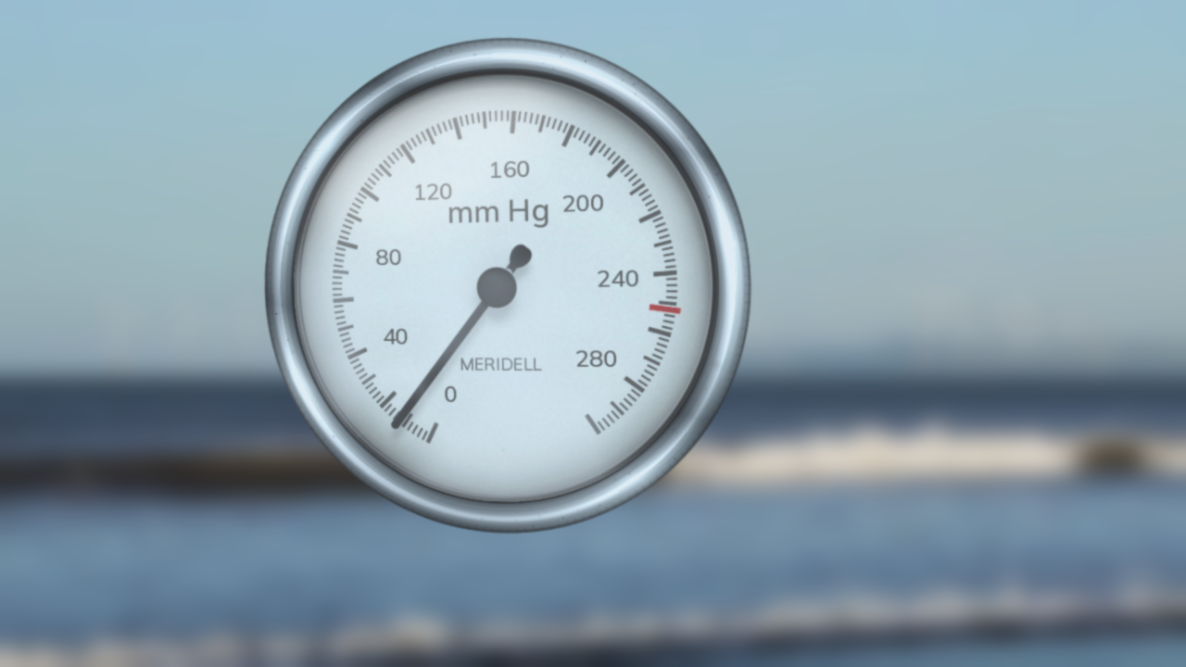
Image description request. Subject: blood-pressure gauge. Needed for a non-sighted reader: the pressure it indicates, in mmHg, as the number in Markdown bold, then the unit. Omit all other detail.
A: **12** mmHg
